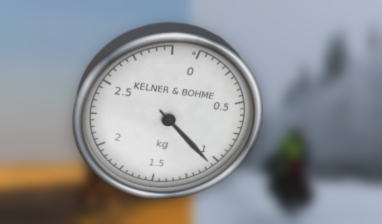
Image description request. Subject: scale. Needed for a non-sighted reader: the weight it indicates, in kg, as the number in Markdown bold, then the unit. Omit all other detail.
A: **1.05** kg
